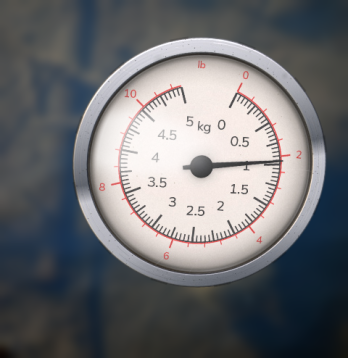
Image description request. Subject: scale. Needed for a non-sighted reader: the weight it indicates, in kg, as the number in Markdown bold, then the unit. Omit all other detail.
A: **0.95** kg
